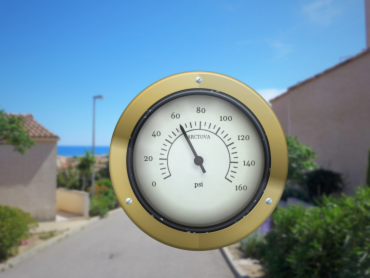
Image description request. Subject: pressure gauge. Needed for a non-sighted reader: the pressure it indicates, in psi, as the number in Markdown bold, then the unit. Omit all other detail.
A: **60** psi
